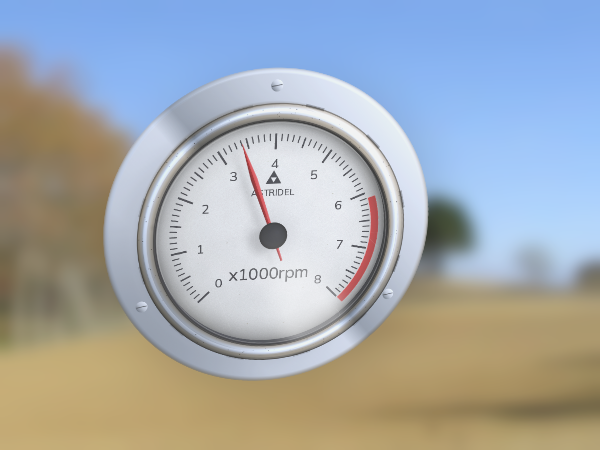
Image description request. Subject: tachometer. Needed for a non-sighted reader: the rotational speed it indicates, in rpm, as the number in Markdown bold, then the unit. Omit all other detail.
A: **3400** rpm
